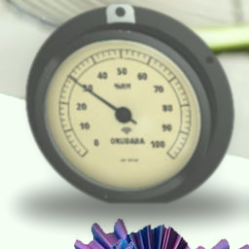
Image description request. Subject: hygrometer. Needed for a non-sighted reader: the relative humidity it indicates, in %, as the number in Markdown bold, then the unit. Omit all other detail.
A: **30** %
